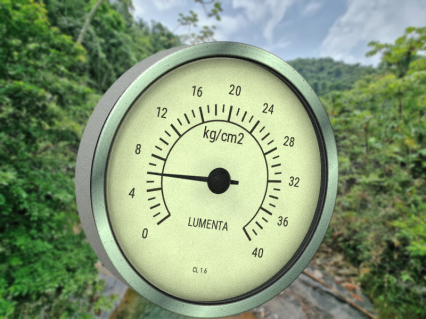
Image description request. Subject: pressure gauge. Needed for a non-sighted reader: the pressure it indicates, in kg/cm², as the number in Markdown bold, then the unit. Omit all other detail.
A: **6** kg/cm²
